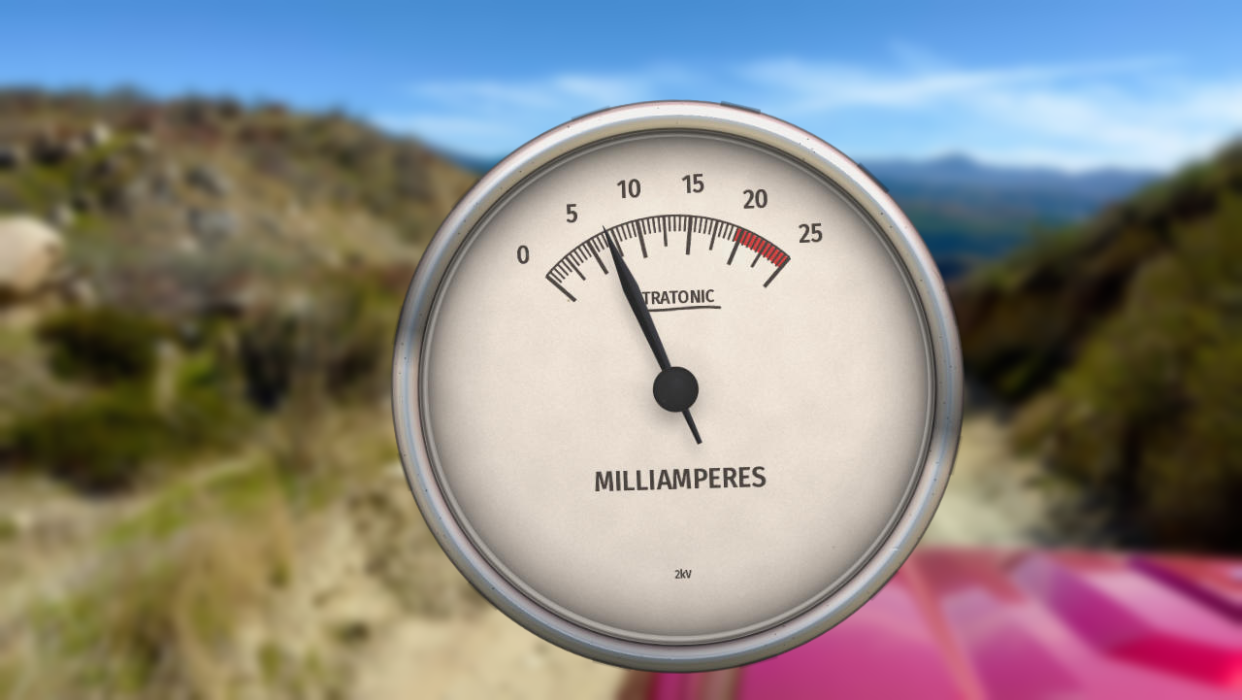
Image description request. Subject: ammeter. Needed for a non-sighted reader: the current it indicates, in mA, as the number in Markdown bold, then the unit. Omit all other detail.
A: **7** mA
